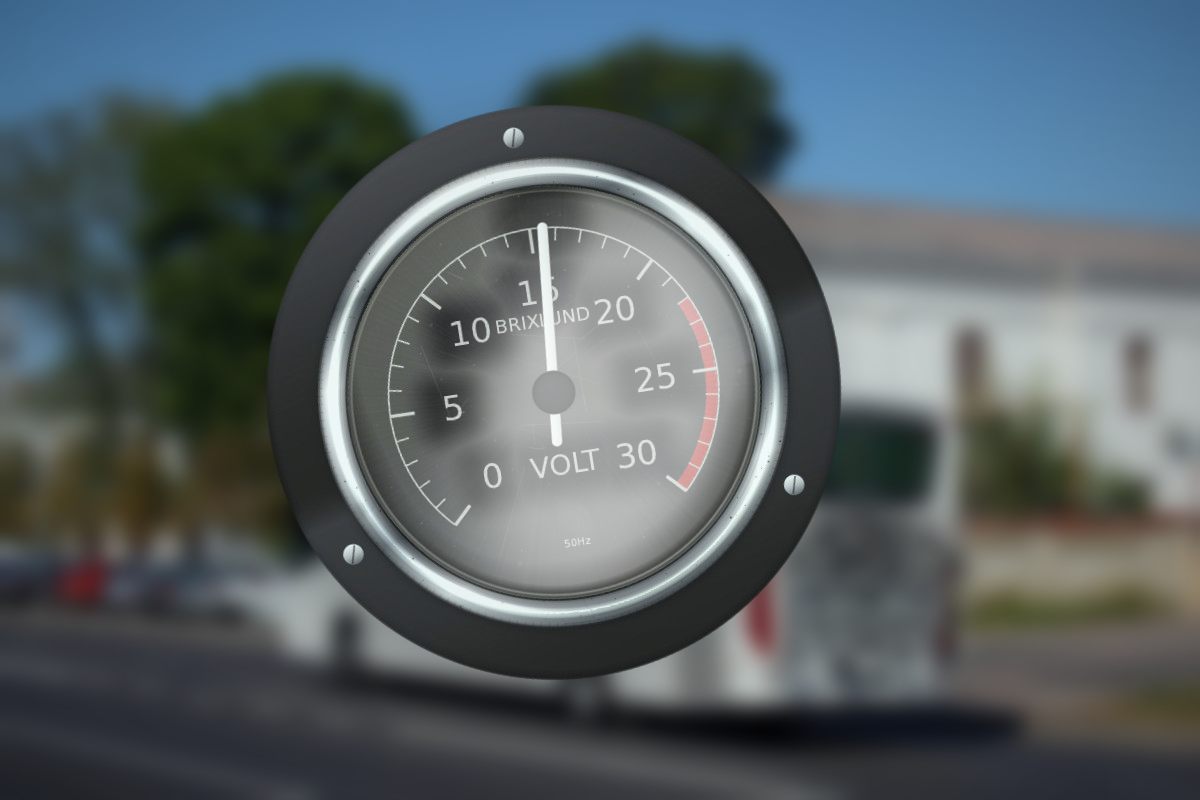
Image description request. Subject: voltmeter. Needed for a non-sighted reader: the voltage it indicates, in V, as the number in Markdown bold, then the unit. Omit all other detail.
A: **15.5** V
